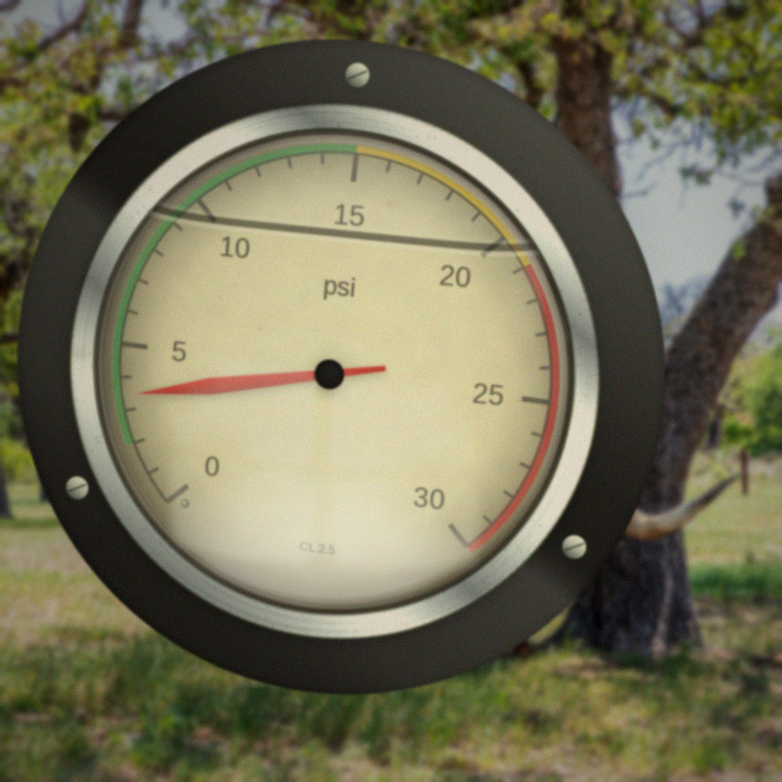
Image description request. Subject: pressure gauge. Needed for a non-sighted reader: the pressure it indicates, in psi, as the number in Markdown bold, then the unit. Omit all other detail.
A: **3.5** psi
